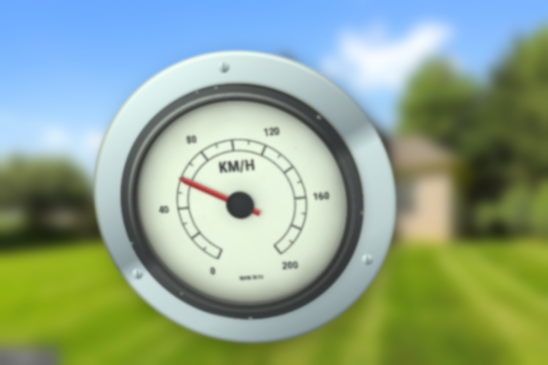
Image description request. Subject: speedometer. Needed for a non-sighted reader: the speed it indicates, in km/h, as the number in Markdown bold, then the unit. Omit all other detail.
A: **60** km/h
